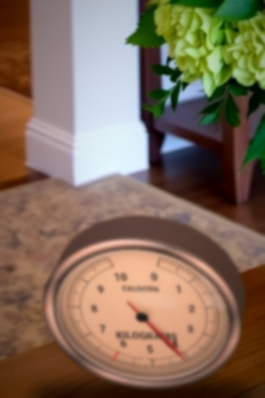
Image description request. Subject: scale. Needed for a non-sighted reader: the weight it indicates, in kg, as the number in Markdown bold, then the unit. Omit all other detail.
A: **4** kg
